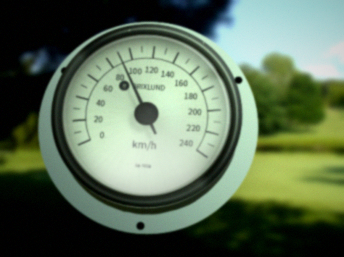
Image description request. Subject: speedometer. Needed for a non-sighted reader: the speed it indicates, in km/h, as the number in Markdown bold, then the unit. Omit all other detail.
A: **90** km/h
